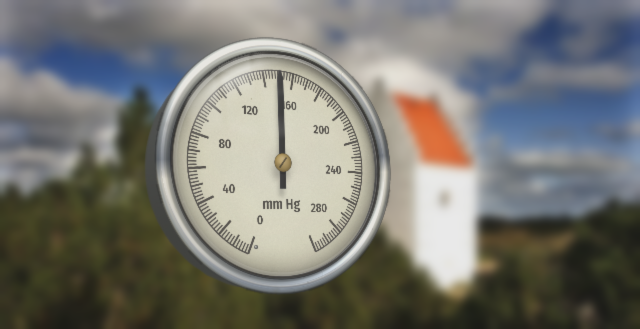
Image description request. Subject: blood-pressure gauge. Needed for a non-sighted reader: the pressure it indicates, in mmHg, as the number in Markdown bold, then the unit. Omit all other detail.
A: **150** mmHg
